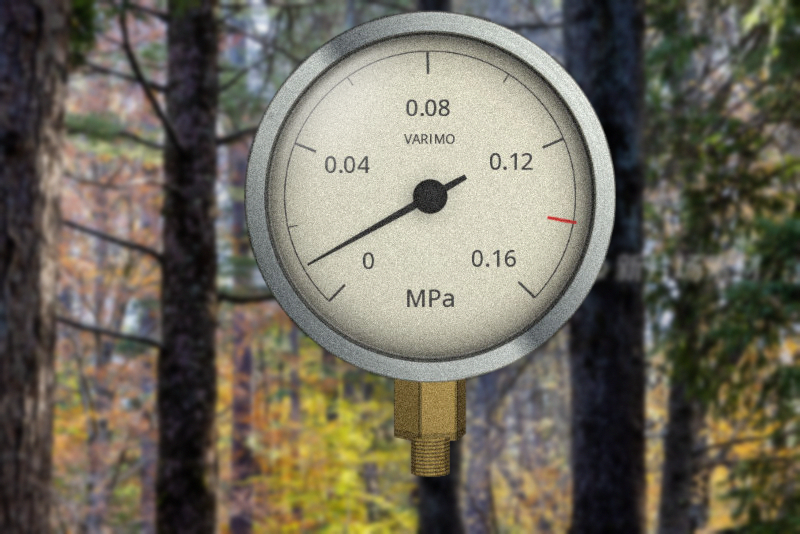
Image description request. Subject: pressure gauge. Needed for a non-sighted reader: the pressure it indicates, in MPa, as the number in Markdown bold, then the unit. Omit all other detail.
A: **0.01** MPa
